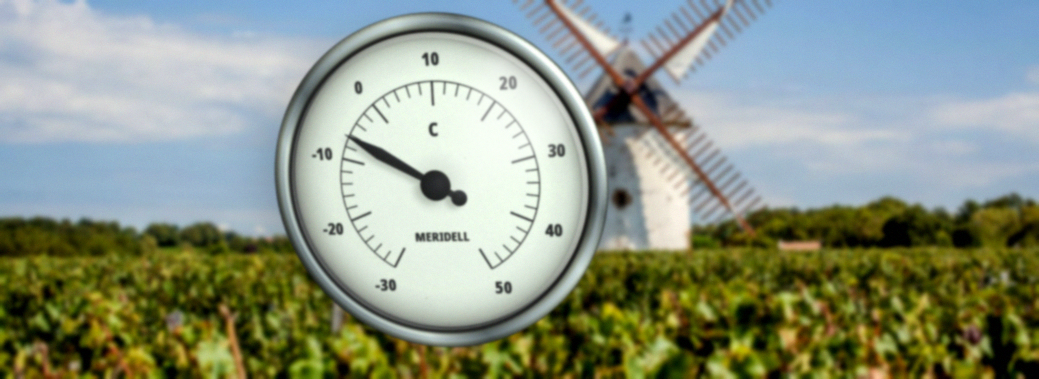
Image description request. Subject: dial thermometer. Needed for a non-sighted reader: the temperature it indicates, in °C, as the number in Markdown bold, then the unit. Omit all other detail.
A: **-6** °C
